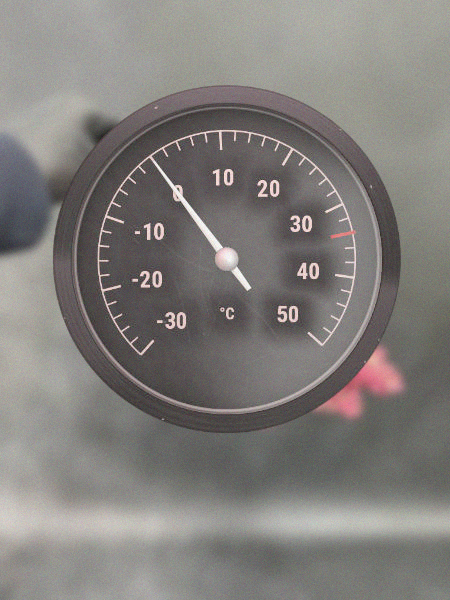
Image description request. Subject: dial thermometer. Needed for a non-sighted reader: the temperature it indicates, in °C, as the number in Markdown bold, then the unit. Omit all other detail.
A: **0** °C
